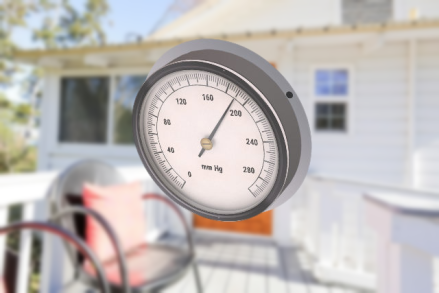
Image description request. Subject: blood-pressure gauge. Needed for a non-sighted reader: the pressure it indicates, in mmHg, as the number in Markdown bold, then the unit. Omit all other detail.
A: **190** mmHg
